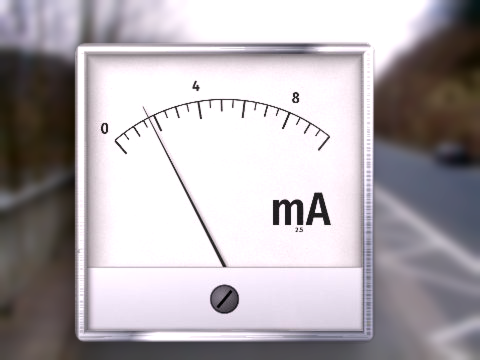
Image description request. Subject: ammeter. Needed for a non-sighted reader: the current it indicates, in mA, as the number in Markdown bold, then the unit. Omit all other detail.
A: **1.75** mA
